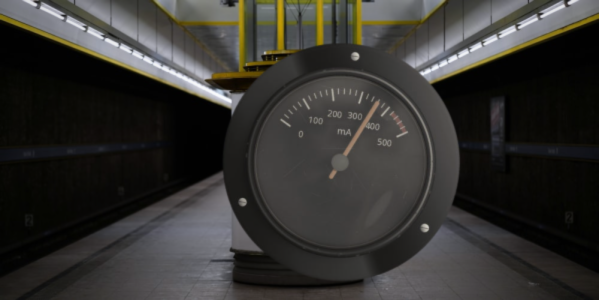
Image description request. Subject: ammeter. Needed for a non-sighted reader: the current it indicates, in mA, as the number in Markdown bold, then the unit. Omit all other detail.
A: **360** mA
